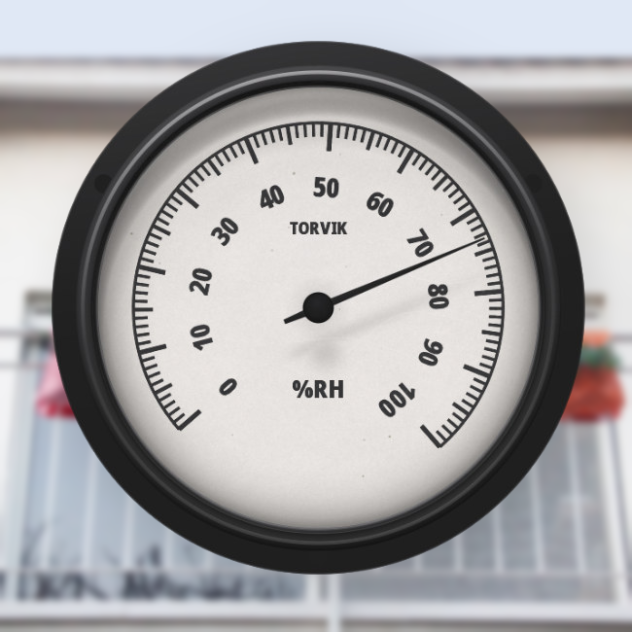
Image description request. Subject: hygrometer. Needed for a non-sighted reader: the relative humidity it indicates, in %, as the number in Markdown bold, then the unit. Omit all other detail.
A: **73.5** %
